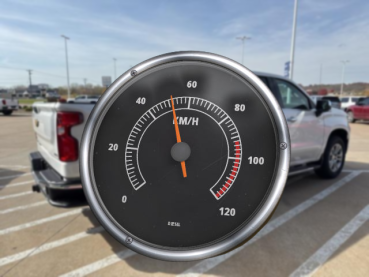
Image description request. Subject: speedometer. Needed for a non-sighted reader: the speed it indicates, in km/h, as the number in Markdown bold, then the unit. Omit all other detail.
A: **52** km/h
